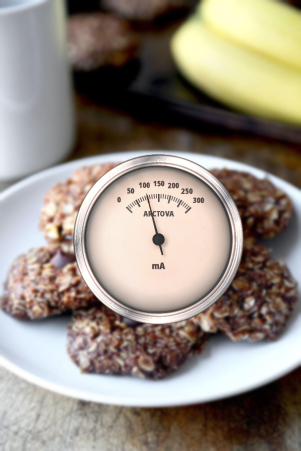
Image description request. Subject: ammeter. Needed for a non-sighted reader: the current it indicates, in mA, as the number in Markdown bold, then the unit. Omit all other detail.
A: **100** mA
